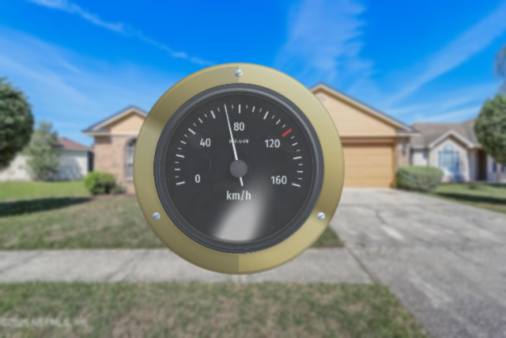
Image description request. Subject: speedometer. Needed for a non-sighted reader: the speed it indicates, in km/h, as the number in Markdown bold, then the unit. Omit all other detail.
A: **70** km/h
